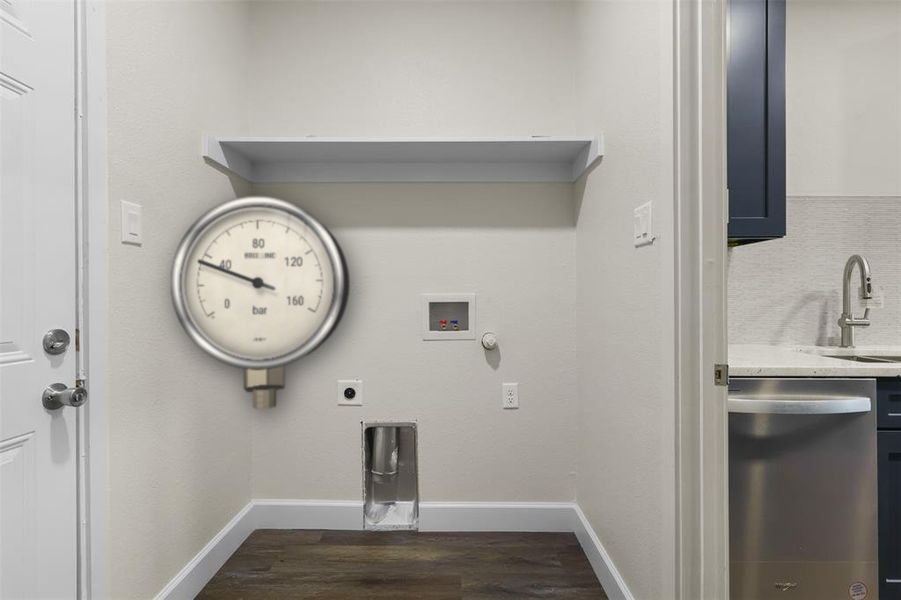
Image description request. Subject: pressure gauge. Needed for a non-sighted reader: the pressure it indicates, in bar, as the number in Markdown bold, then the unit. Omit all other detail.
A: **35** bar
